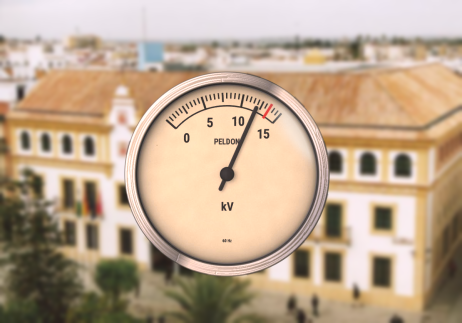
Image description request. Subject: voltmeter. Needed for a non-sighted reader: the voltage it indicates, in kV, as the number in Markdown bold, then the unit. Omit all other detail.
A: **12** kV
